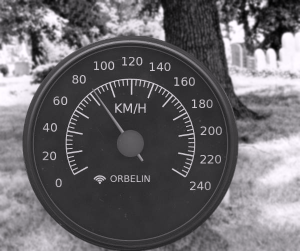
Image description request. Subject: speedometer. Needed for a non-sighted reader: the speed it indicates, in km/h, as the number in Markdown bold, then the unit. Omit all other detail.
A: **84** km/h
